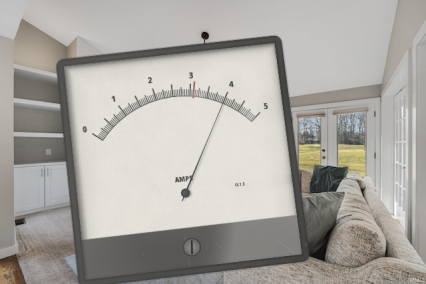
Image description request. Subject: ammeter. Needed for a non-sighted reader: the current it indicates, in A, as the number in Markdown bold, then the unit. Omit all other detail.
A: **4** A
